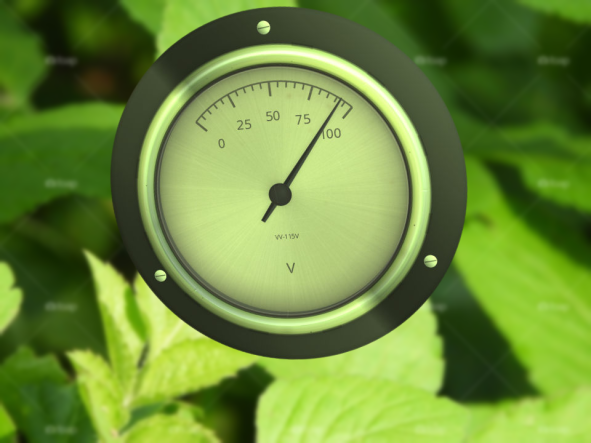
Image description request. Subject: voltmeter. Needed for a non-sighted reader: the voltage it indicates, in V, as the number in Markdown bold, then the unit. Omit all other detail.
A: **92.5** V
